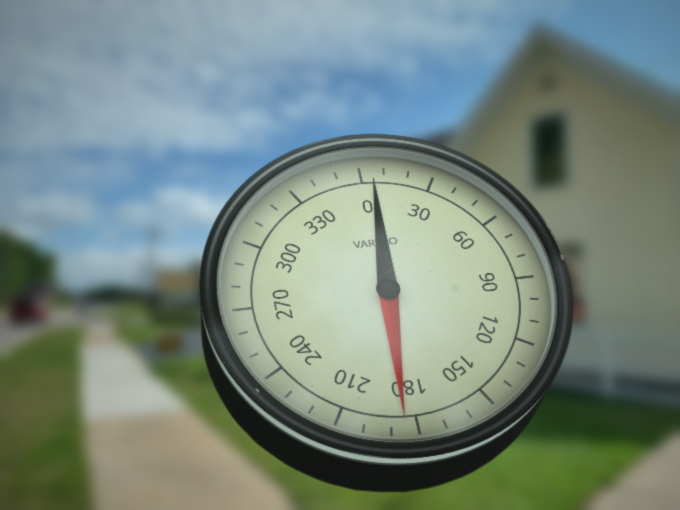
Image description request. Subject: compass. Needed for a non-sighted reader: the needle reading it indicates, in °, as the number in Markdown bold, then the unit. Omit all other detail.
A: **185** °
